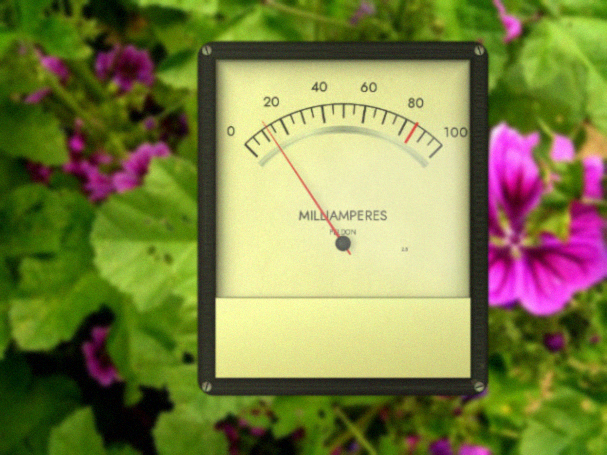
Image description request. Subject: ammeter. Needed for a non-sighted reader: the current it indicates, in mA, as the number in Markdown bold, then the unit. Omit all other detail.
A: **12.5** mA
